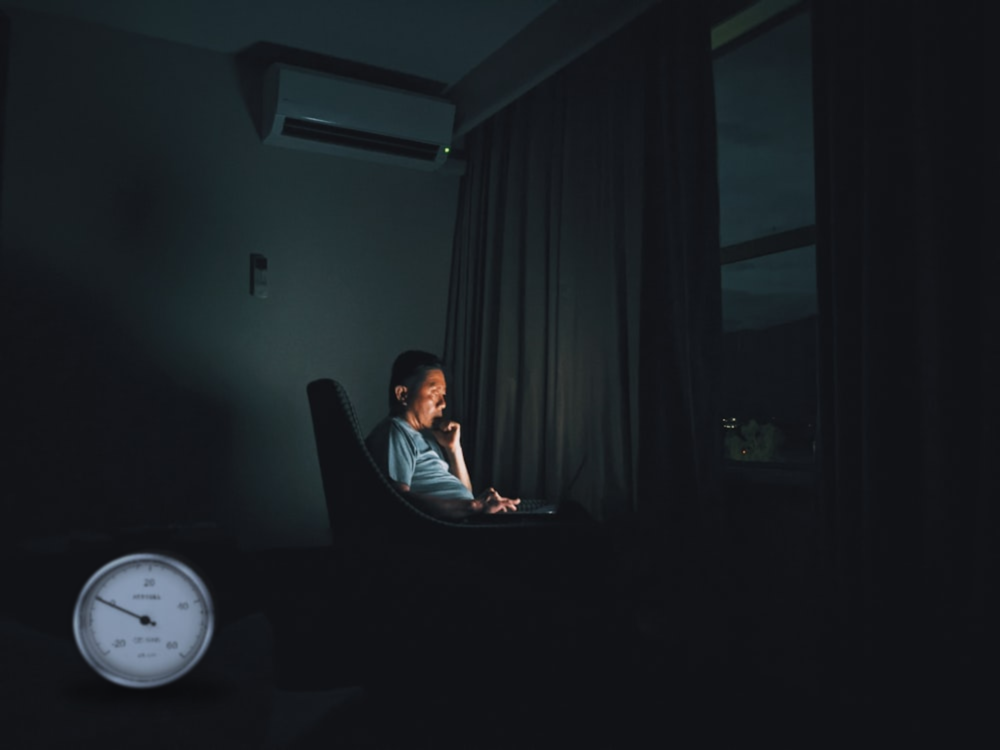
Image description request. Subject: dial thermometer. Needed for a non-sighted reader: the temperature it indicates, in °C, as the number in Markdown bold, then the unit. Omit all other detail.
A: **0** °C
